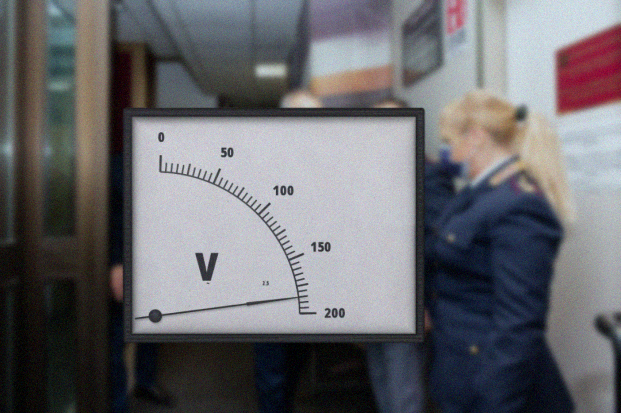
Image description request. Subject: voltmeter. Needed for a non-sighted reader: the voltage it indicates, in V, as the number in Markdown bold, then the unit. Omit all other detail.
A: **185** V
